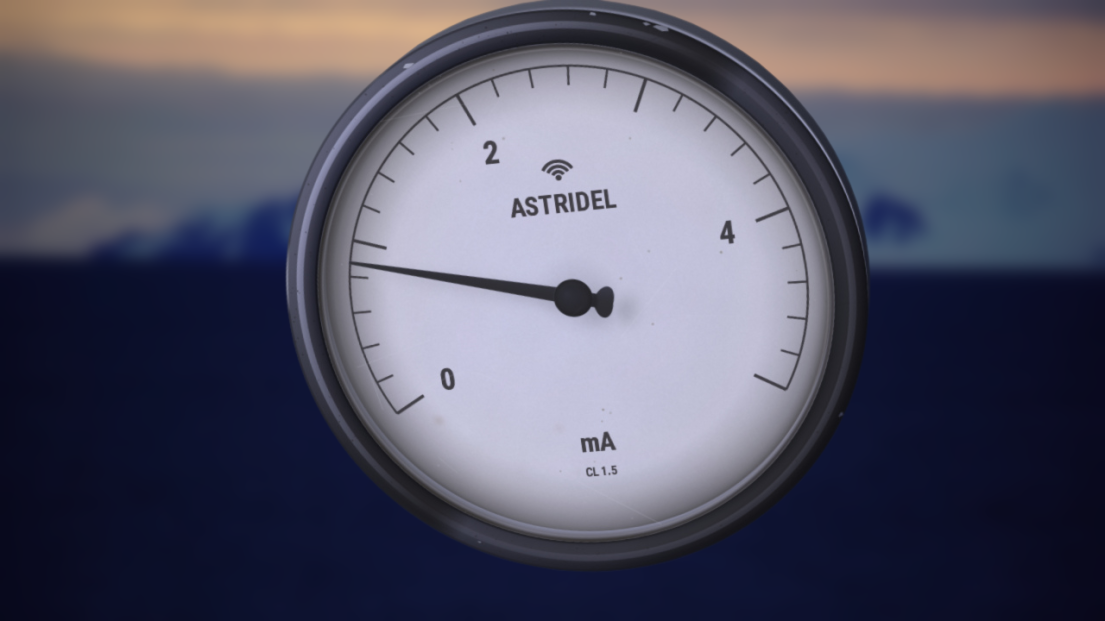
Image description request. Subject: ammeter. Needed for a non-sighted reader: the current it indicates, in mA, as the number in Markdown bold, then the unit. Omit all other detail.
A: **0.9** mA
